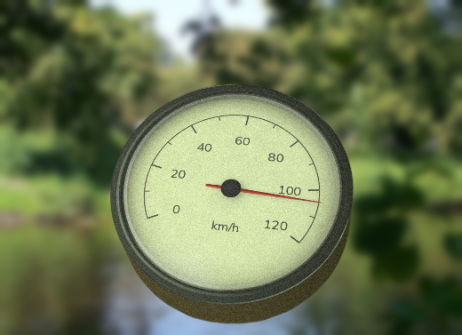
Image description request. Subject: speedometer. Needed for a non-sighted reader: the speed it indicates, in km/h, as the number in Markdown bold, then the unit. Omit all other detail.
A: **105** km/h
